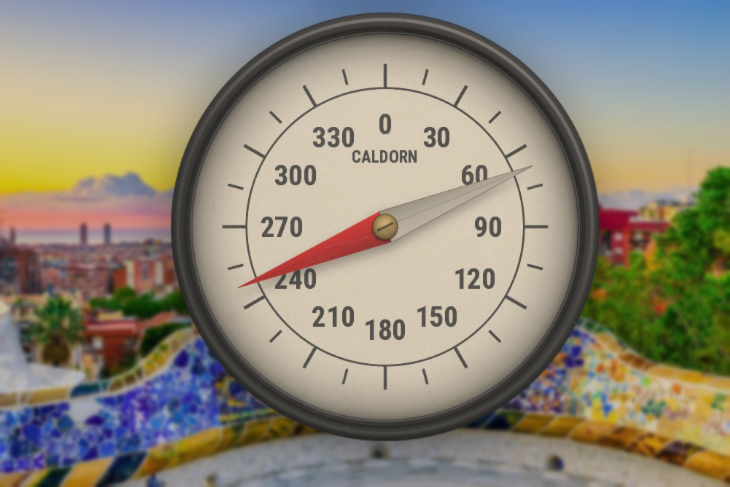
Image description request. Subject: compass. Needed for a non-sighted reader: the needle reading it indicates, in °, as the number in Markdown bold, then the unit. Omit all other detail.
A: **247.5** °
